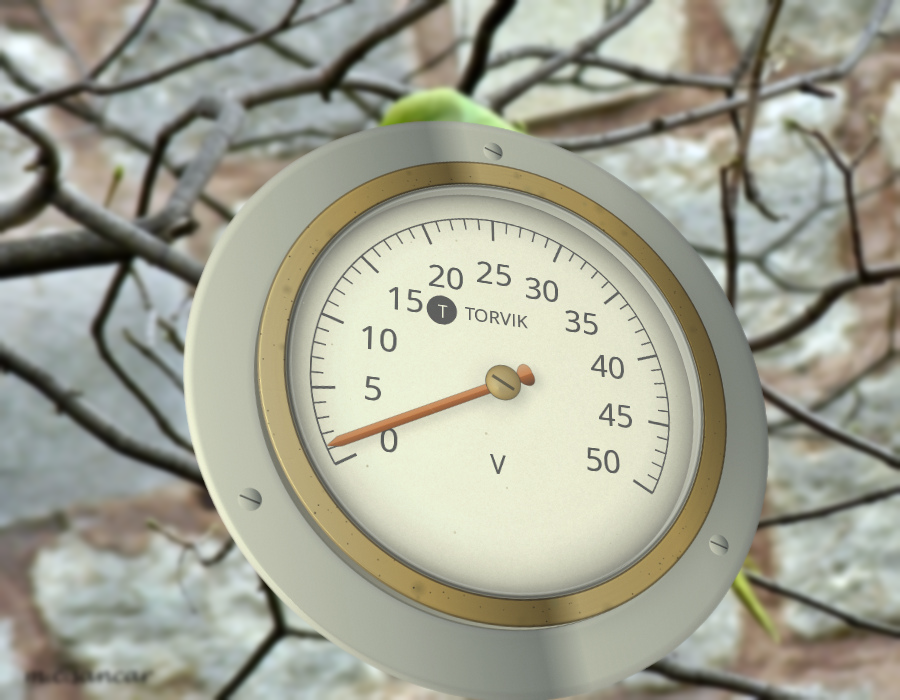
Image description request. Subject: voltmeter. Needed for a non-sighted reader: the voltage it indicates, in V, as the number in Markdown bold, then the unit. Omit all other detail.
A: **1** V
